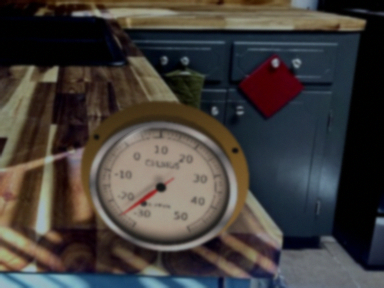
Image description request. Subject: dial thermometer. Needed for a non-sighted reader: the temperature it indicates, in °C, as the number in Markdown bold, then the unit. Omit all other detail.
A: **-25** °C
